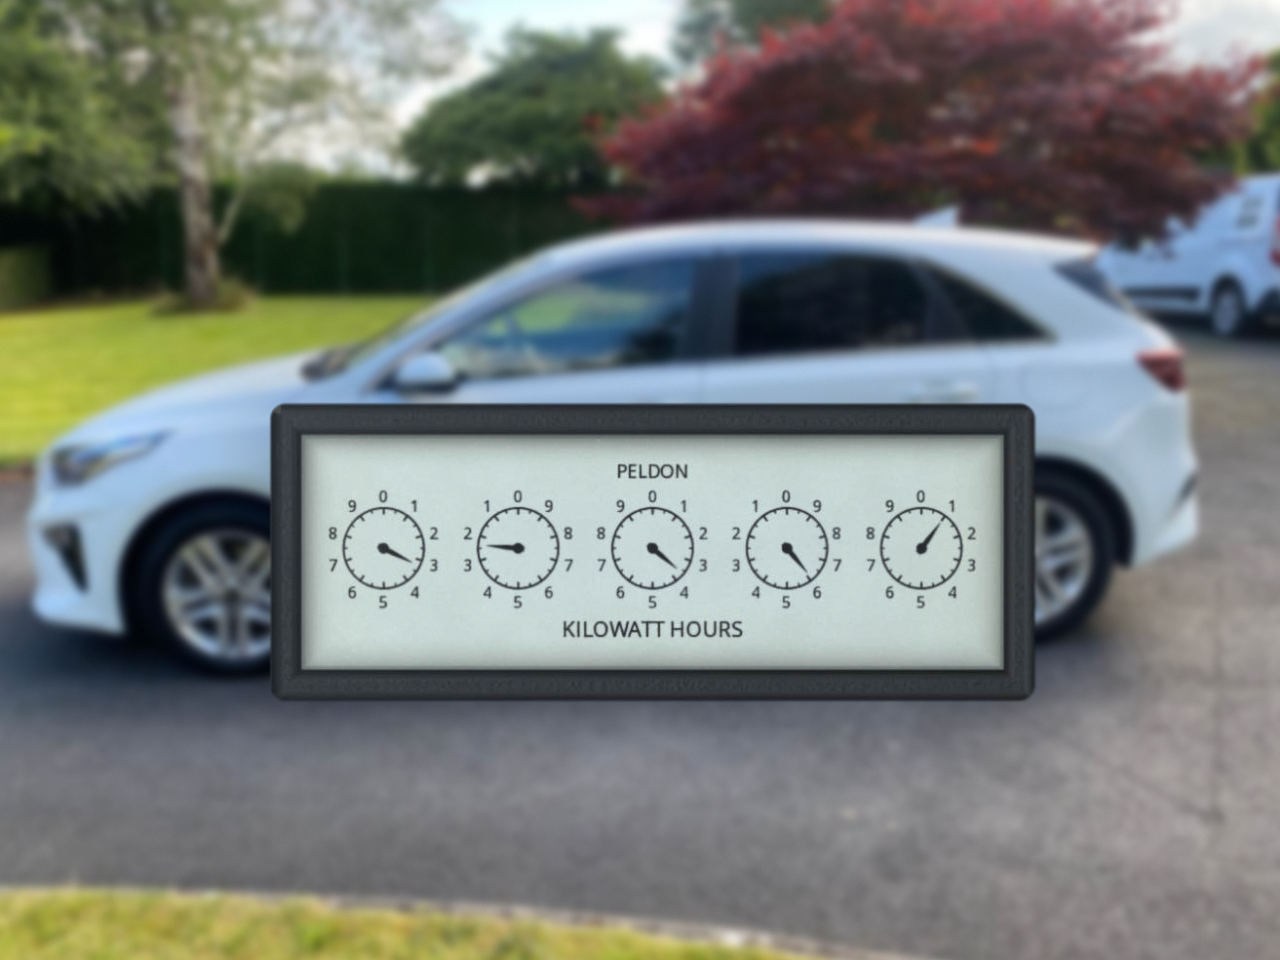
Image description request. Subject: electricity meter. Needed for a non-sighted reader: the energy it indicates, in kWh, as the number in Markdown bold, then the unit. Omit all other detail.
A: **32361** kWh
